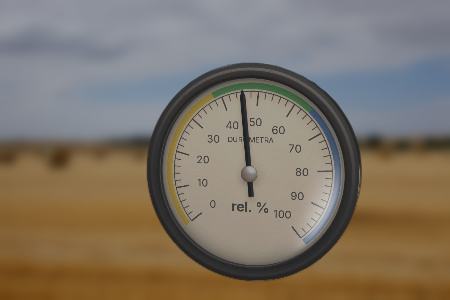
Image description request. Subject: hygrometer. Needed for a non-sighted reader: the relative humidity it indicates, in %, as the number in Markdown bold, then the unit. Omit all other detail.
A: **46** %
